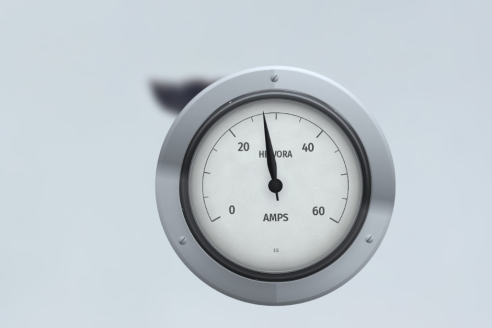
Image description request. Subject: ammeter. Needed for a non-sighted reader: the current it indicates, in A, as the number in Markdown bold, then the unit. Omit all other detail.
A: **27.5** A
